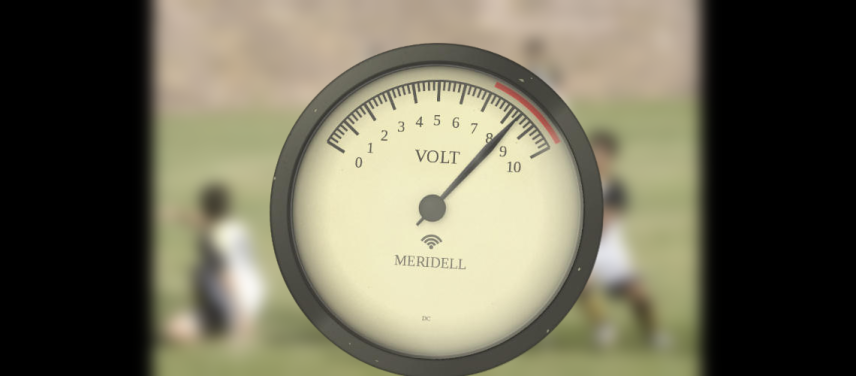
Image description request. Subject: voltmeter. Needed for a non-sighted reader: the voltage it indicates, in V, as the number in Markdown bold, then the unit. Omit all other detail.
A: **8.4** V
